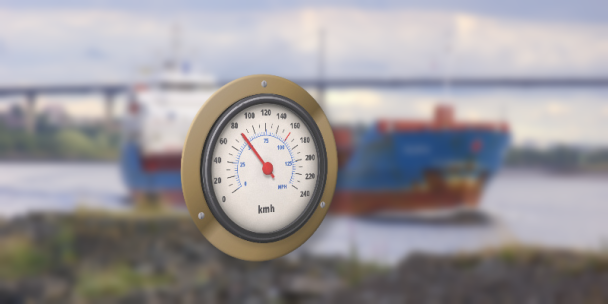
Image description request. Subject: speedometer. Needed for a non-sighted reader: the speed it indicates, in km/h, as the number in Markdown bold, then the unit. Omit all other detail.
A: **80** km/h
